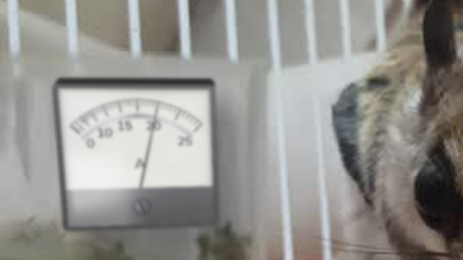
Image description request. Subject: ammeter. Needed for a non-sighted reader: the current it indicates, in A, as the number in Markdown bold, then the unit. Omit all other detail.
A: **20** A
